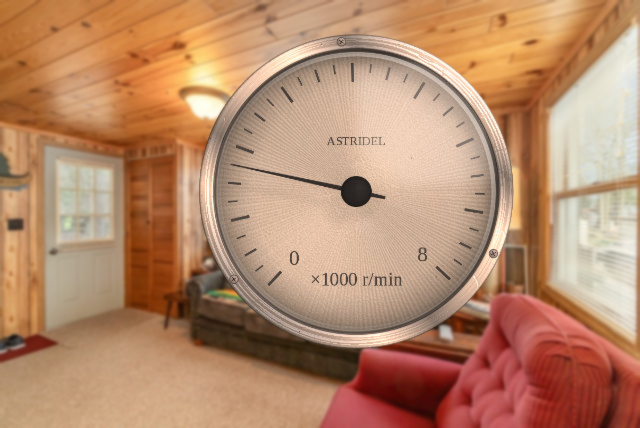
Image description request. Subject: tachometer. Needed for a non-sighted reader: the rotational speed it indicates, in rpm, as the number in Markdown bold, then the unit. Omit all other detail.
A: **1750** rpm
